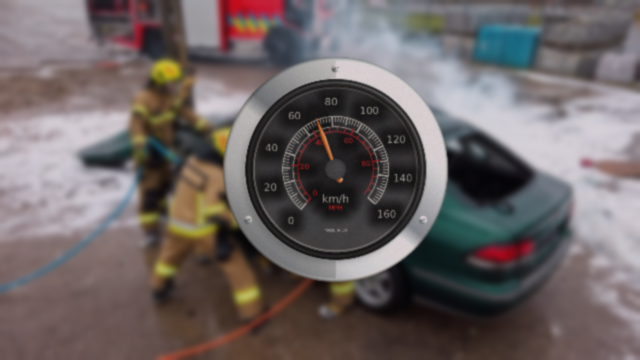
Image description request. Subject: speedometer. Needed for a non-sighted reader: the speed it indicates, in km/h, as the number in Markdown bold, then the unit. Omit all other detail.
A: **70** km/h
